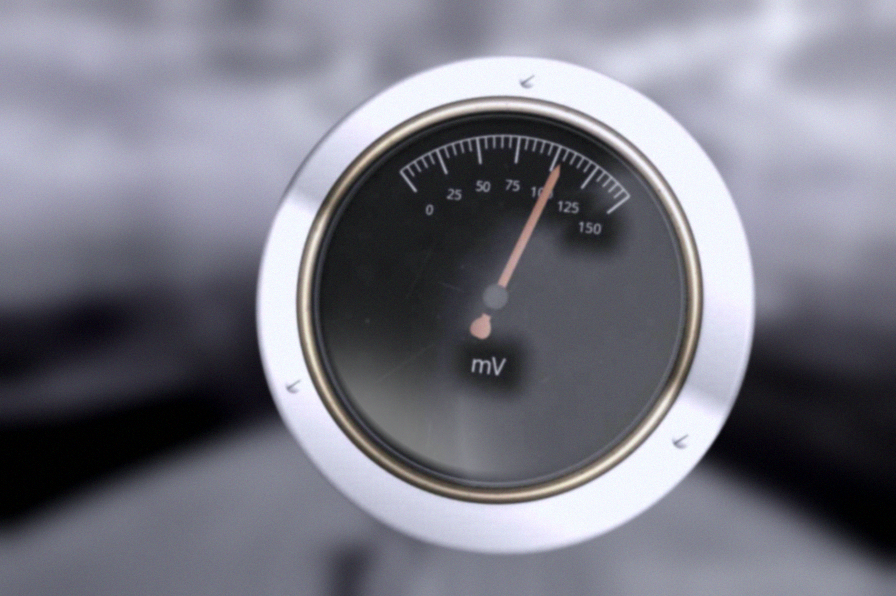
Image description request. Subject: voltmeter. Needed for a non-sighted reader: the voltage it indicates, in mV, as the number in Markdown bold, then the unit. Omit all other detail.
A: **105** mV
